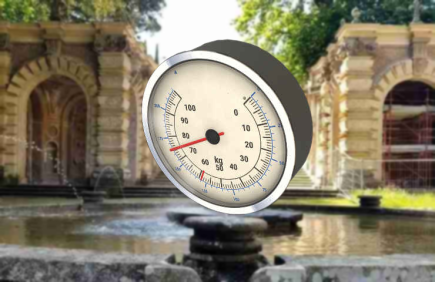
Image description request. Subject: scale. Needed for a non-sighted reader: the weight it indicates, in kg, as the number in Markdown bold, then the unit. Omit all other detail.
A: **75** kg
